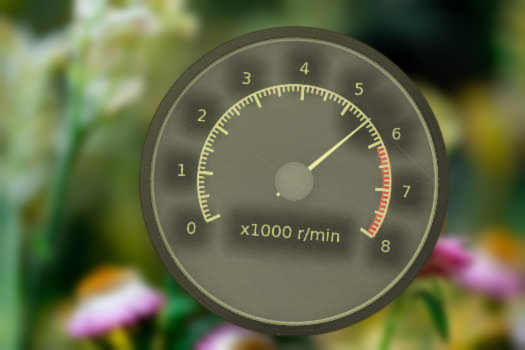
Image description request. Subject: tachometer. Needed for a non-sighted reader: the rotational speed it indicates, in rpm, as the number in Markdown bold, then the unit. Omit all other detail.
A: **5500** rpm
